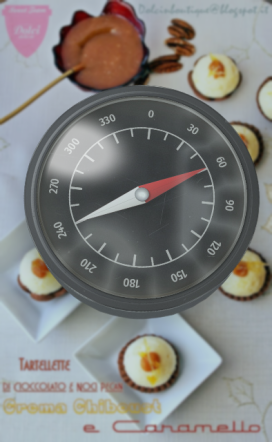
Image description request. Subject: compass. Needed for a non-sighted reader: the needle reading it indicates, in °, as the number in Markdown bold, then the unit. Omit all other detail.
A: **60** °
